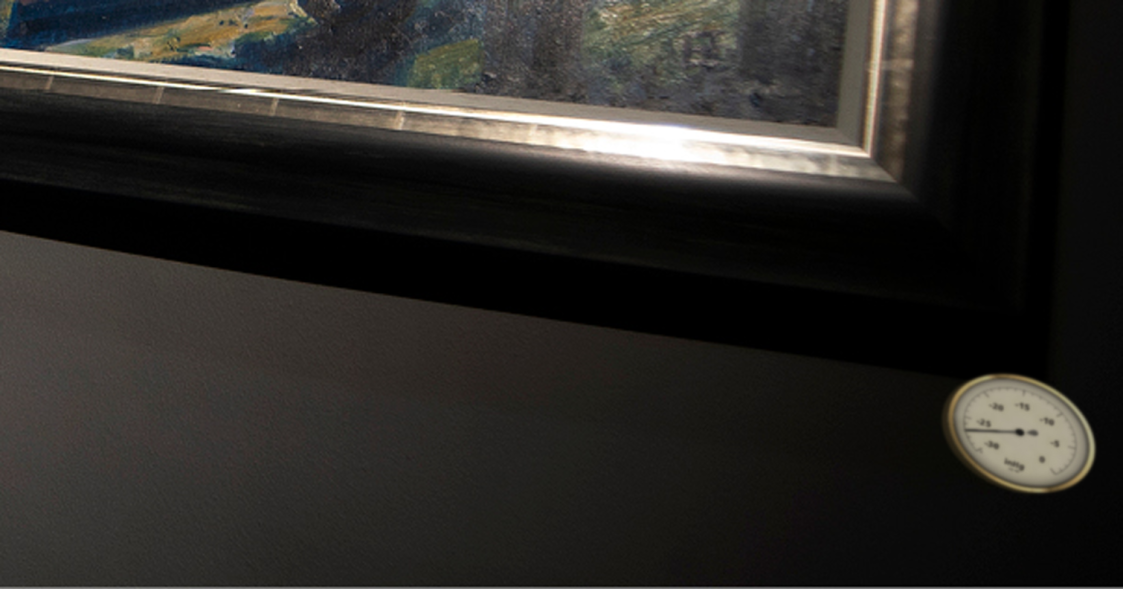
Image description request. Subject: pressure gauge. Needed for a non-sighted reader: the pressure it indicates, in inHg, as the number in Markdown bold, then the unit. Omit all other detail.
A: **-27** inHg
